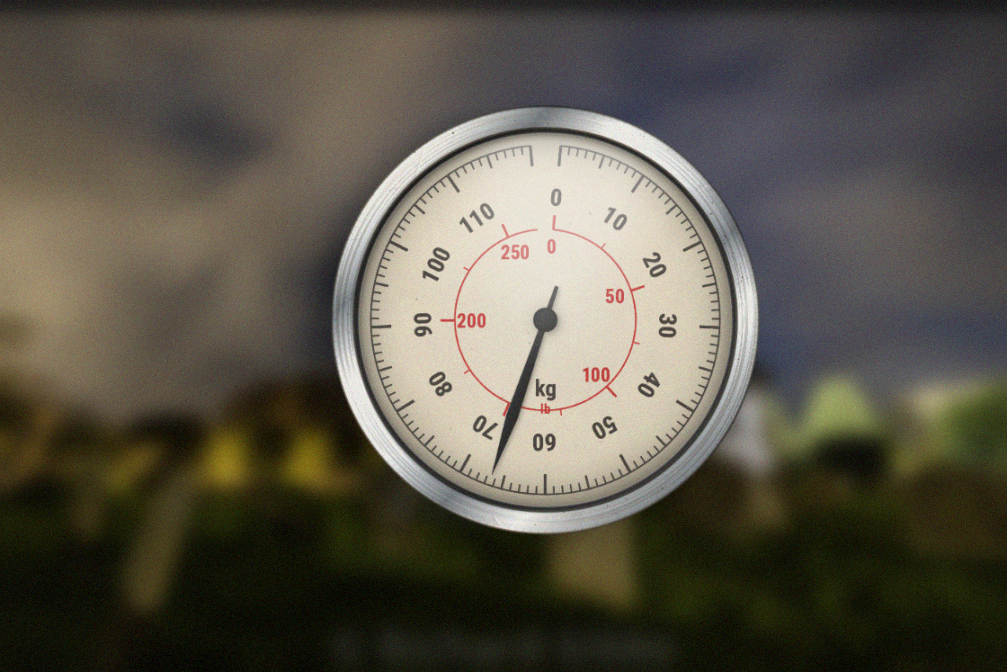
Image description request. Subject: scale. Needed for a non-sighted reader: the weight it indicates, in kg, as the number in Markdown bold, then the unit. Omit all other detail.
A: **66.5** kg
